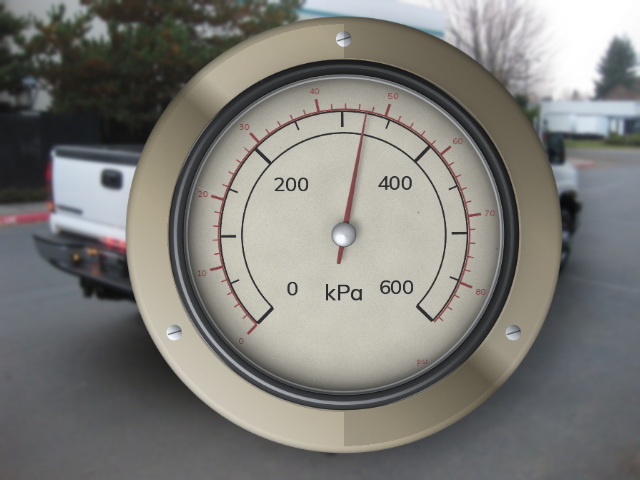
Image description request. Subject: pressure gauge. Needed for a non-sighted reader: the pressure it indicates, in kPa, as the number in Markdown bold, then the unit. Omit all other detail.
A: **325** kPa
